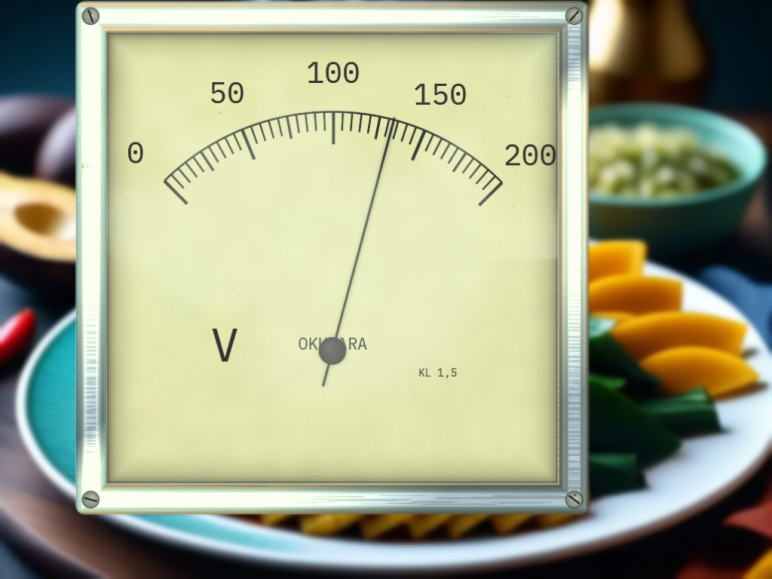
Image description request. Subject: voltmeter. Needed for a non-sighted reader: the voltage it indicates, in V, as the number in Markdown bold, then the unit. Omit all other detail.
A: **132.5** V
